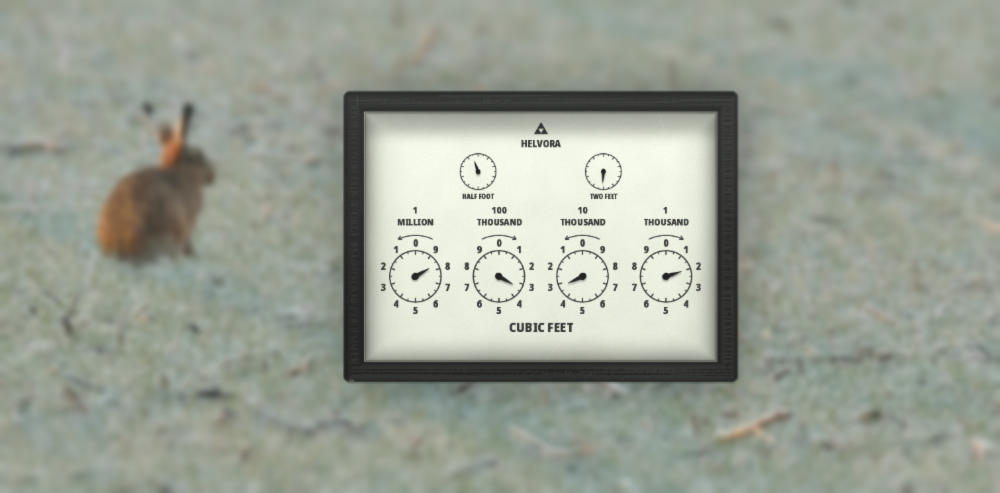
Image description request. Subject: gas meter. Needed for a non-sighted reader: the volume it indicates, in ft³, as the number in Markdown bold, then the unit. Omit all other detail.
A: **833200** ft³
